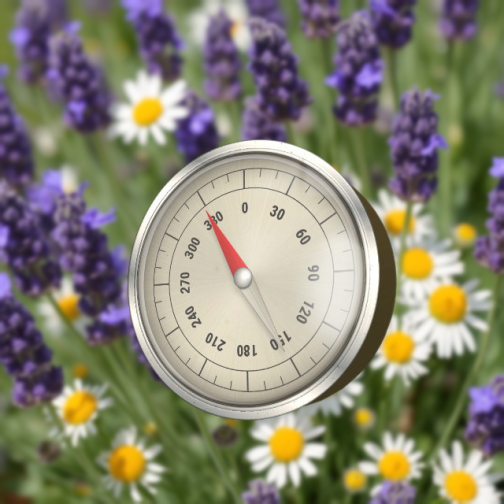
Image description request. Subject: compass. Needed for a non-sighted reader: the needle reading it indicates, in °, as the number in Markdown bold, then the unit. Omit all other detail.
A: **330** °
